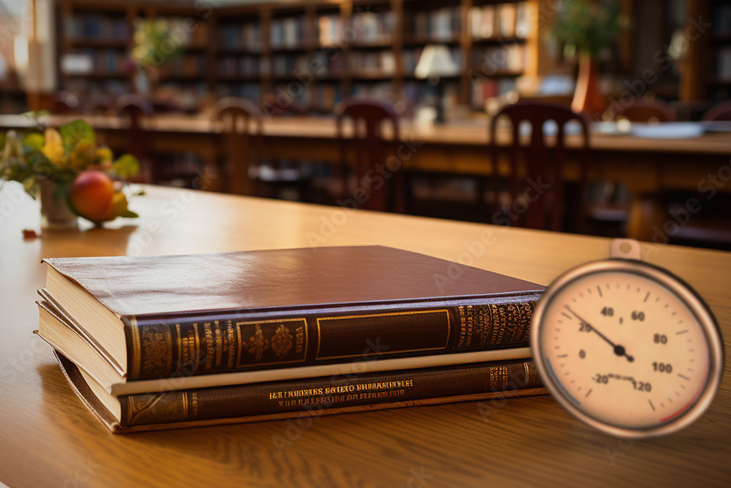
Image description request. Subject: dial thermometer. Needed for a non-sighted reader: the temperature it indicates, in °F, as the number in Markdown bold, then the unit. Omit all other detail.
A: **24** °F
